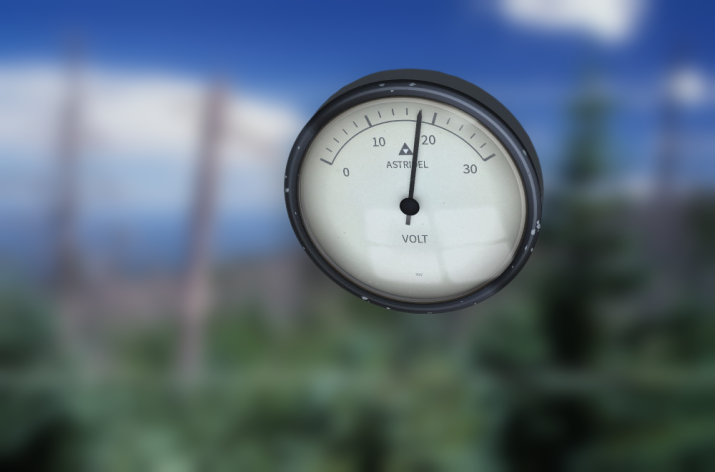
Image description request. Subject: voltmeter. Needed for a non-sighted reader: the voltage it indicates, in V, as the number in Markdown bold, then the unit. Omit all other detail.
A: **18** V
